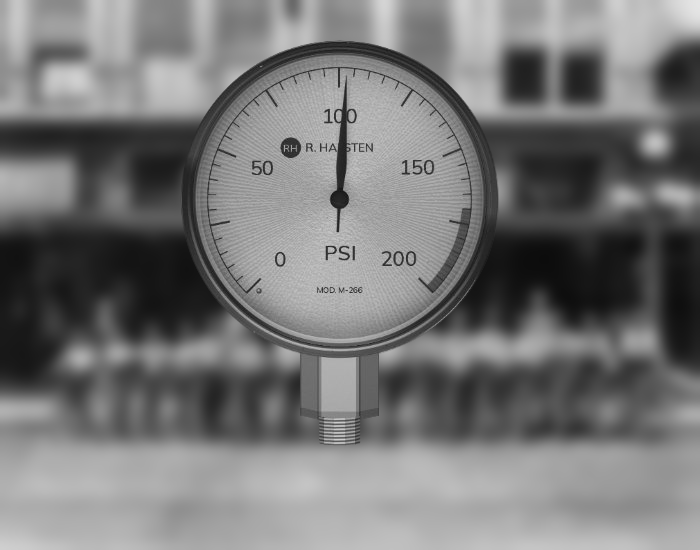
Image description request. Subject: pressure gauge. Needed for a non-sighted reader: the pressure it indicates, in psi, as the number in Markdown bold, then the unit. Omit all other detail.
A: **102.5** psi
